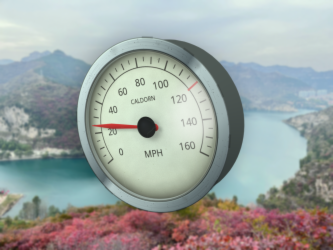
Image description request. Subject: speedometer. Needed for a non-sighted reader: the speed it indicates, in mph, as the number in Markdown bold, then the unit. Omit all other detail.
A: **25** mph
